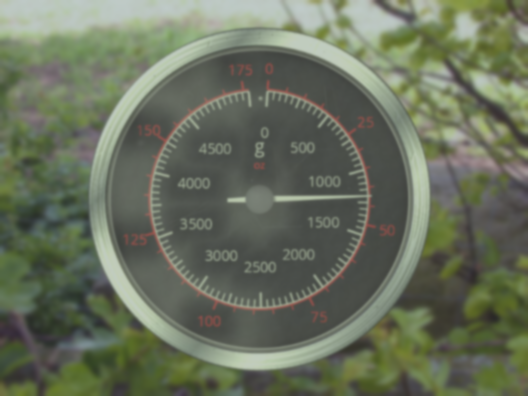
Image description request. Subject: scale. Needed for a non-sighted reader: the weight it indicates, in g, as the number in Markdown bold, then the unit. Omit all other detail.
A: **1200** g
